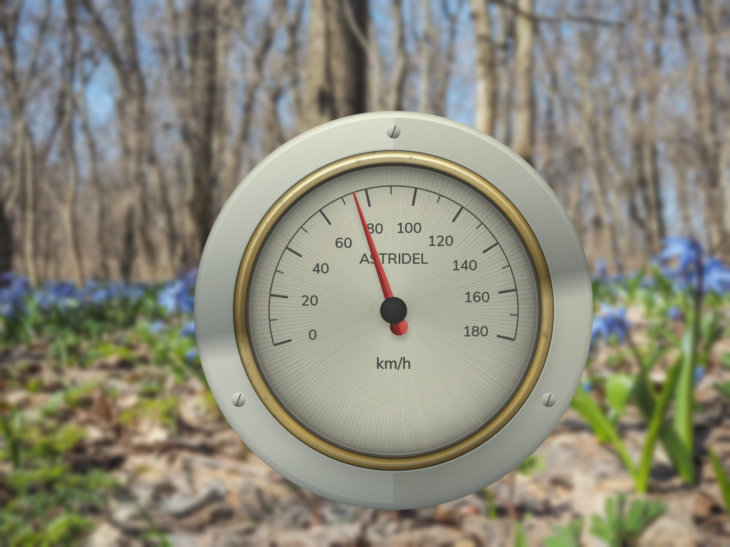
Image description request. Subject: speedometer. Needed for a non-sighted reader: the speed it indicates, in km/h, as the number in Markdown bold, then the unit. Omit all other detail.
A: **75** km/h
